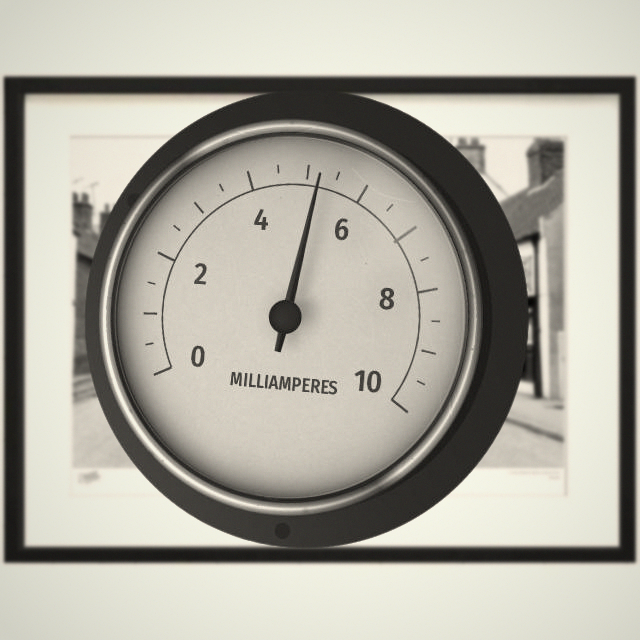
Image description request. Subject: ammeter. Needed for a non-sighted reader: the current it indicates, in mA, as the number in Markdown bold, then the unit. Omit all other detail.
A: **5.25** mA
